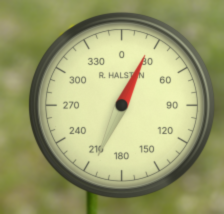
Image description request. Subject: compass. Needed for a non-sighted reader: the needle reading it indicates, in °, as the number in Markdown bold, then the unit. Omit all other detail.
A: **25** °
